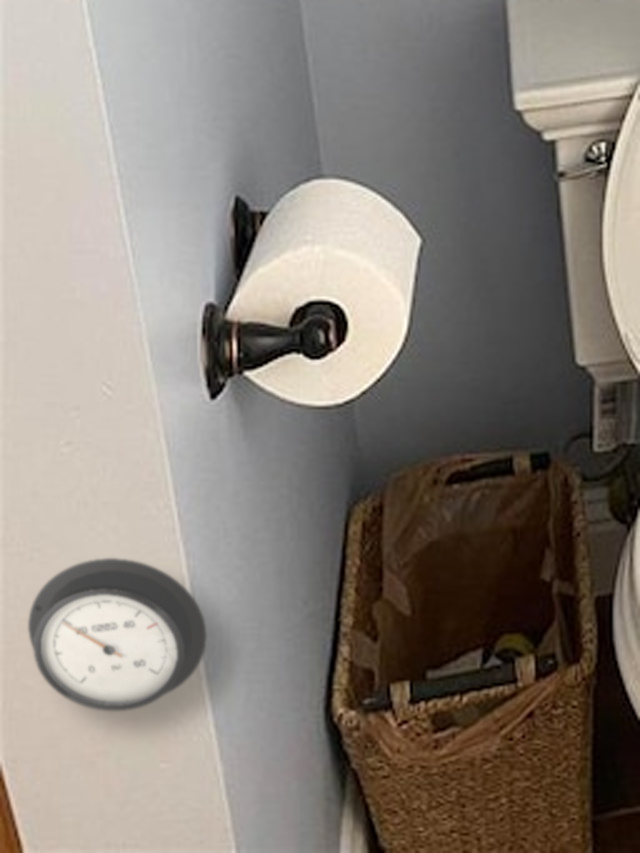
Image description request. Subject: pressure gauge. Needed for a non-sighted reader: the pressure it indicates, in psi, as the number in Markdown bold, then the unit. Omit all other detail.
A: **20** psi
